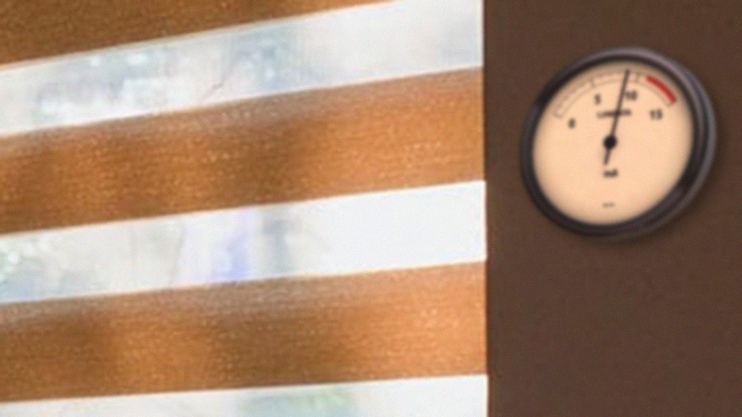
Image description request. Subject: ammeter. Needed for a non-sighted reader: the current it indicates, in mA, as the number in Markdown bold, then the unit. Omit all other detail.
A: **9** mA
